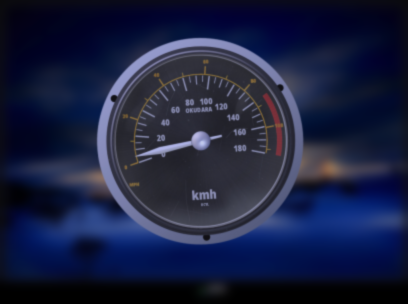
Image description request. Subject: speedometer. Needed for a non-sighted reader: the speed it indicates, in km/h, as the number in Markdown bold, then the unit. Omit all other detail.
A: **5** km/h
